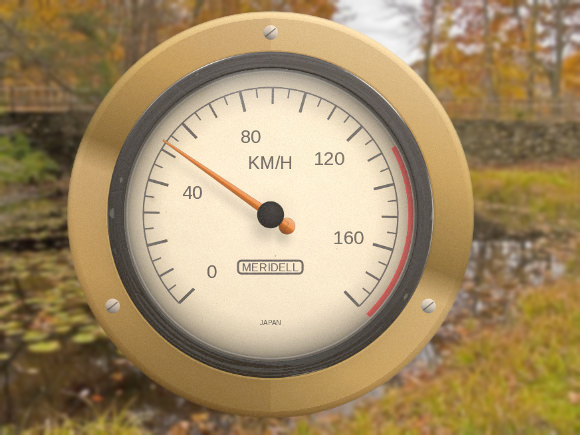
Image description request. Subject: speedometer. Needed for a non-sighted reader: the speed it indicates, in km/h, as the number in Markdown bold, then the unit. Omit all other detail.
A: **52.5** km/h
